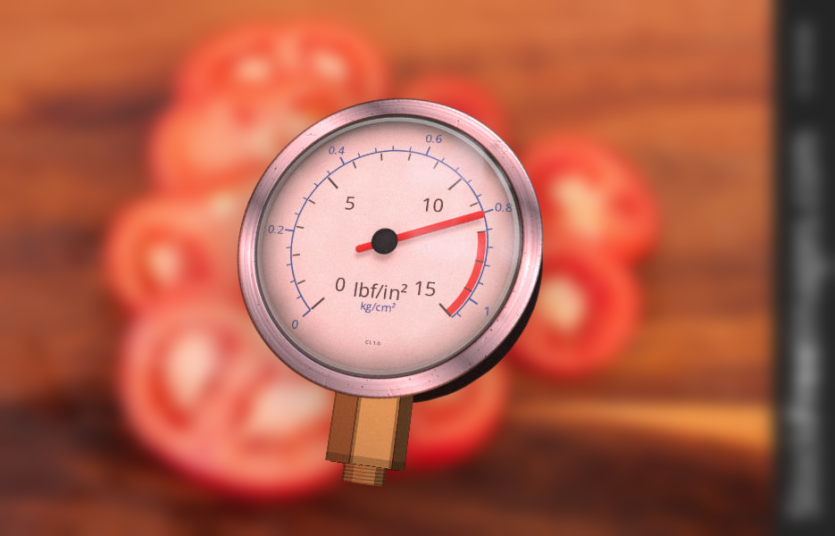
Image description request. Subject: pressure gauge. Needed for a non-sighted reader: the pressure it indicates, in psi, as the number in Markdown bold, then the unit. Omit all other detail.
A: **11.5** psi
